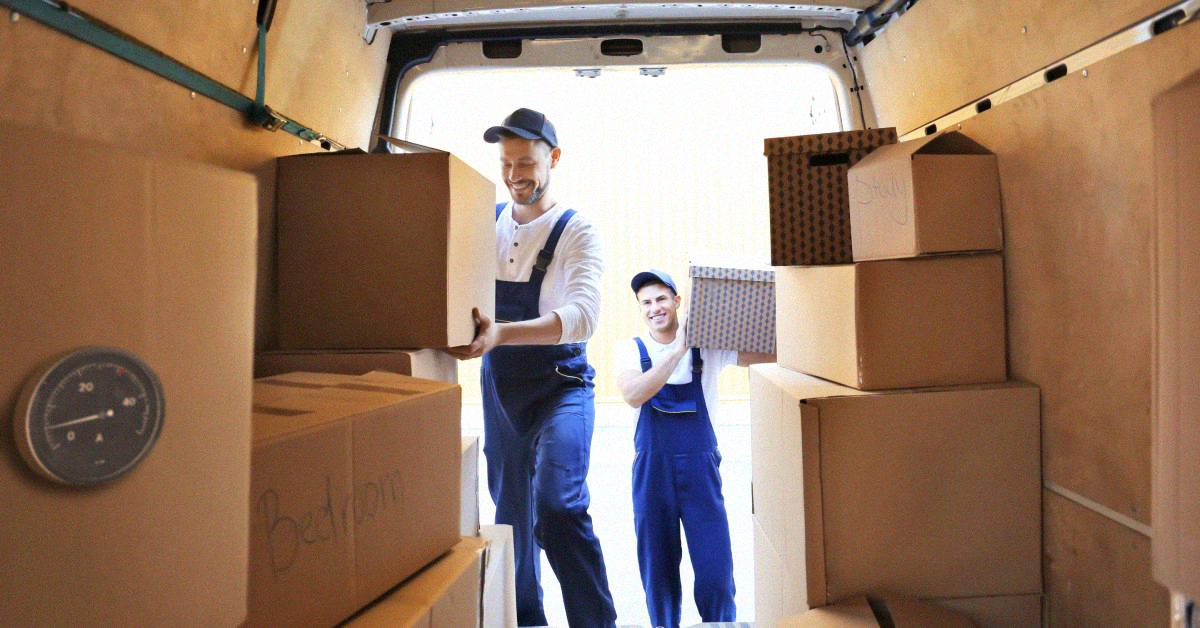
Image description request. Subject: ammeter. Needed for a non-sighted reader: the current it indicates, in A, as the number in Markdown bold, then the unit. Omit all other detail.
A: **5** A
